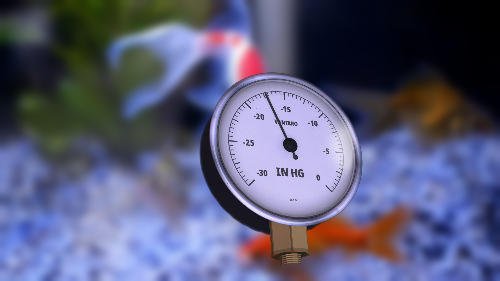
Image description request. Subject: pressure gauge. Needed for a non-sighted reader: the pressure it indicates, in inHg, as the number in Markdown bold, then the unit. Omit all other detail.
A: **-17.5** inHg
